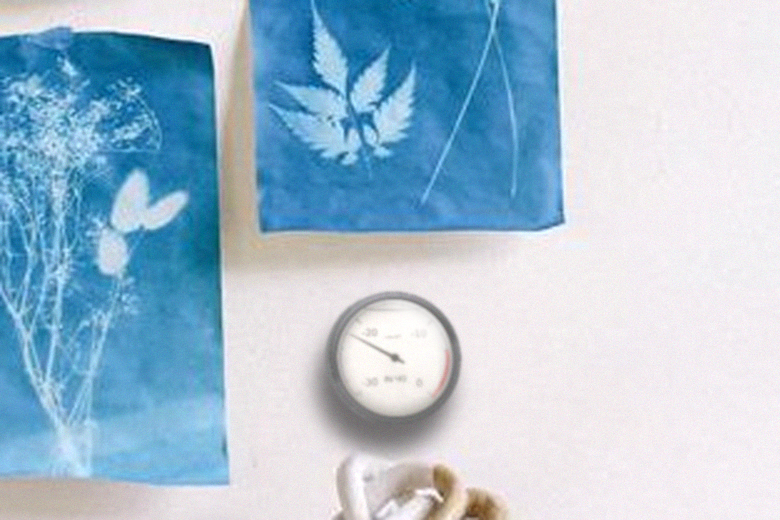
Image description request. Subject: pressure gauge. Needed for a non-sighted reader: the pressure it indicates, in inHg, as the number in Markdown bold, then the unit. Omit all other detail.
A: **-22** inHg
